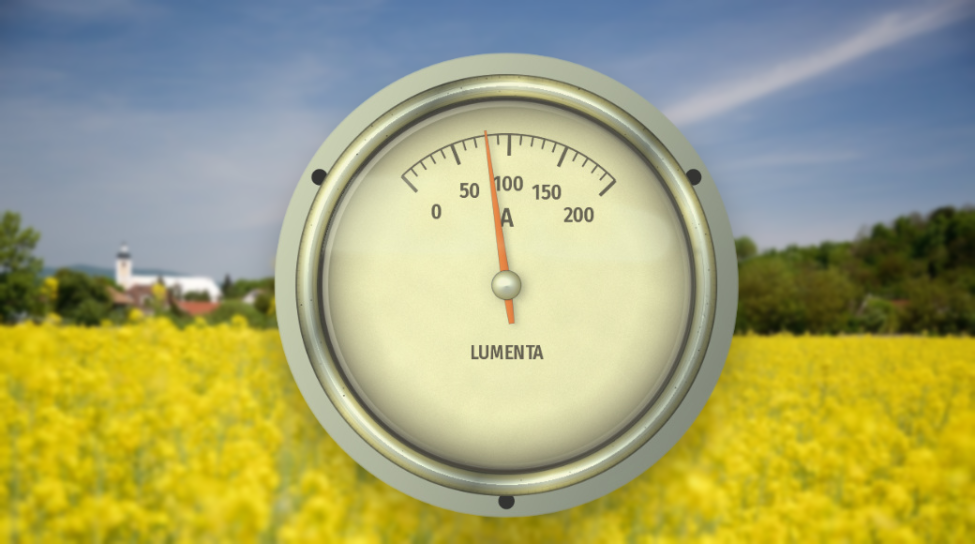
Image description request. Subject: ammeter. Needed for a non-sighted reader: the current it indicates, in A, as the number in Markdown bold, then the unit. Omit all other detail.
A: **80** A
